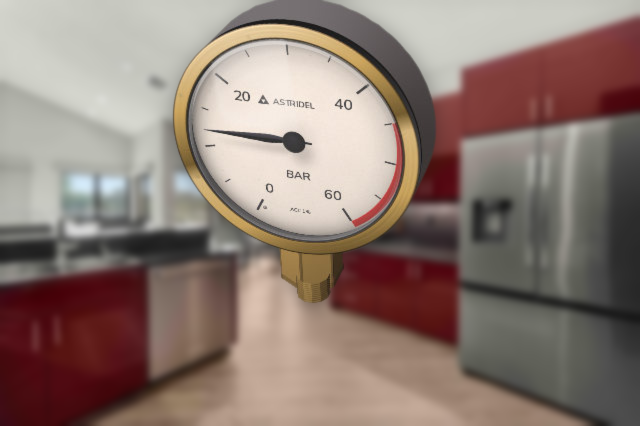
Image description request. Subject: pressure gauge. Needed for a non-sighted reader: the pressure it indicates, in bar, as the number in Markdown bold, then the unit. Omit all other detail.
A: **12.5** bar
